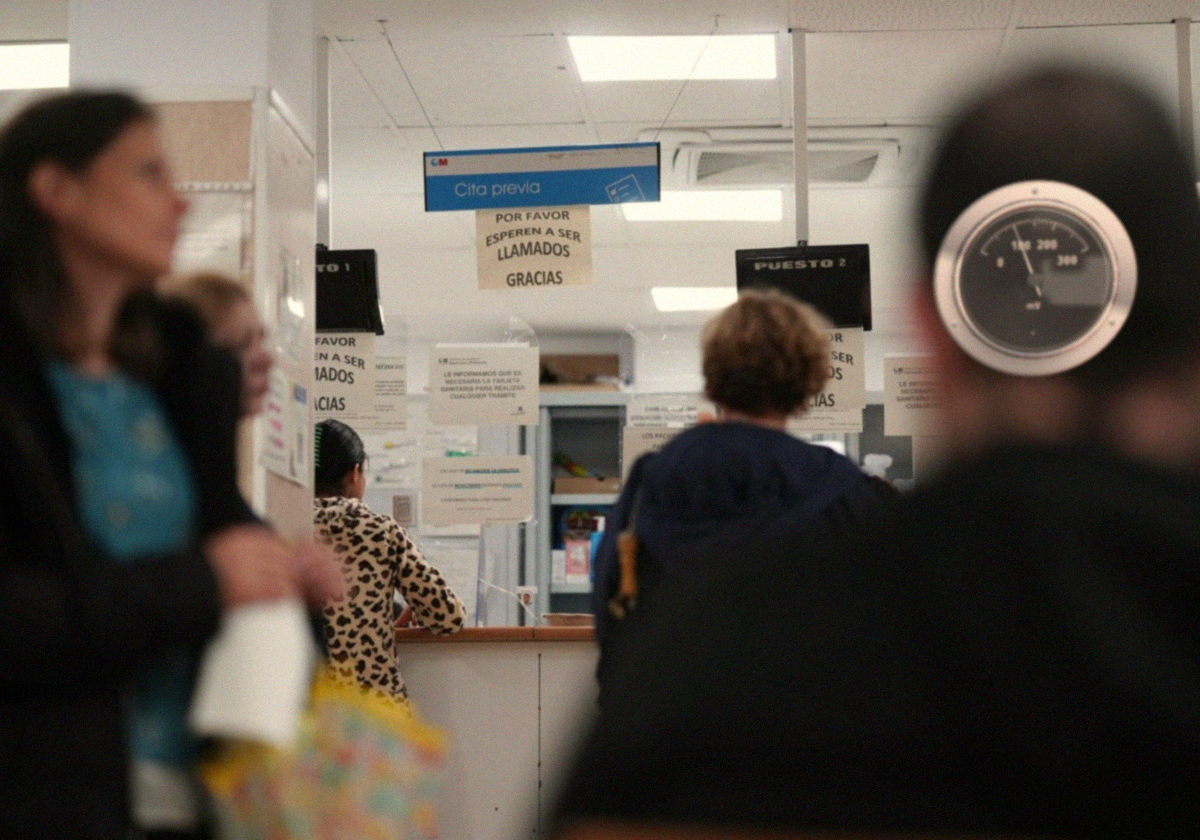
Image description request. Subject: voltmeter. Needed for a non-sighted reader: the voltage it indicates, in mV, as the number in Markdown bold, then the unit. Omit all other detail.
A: **100** mV
